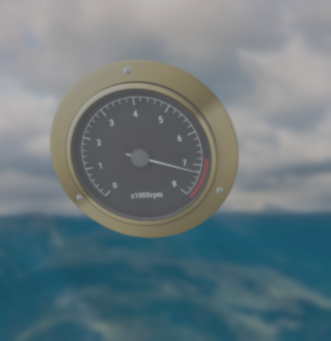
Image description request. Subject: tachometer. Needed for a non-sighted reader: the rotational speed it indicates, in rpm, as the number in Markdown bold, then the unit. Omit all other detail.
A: **7200** rpm
